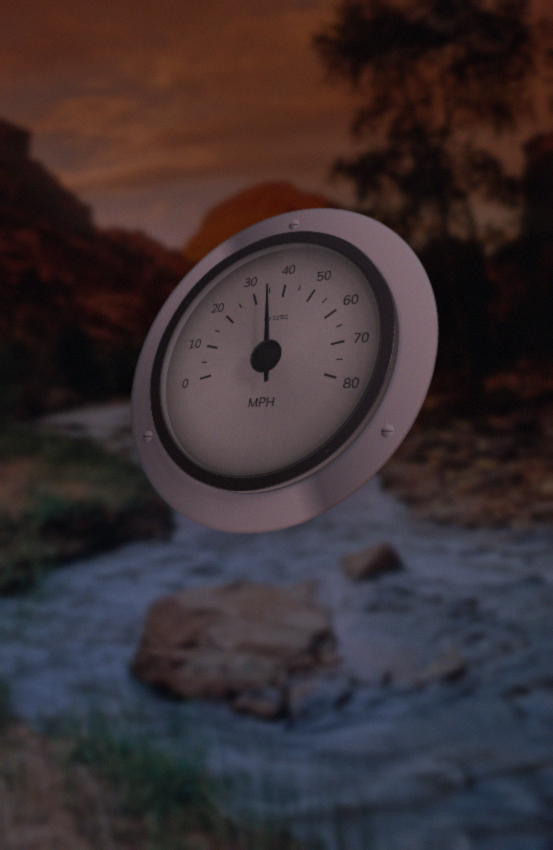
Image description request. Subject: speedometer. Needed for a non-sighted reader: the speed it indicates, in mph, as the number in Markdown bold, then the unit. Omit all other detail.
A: **35** mph
